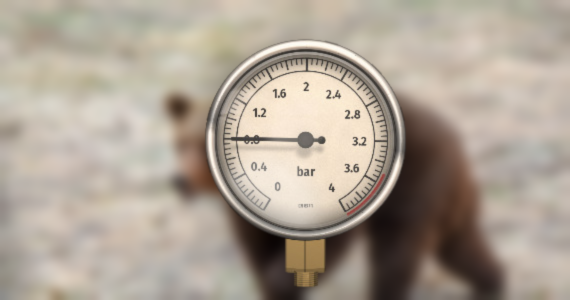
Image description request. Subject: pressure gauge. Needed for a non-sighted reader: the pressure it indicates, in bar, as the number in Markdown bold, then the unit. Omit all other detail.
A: **0.8** bar
